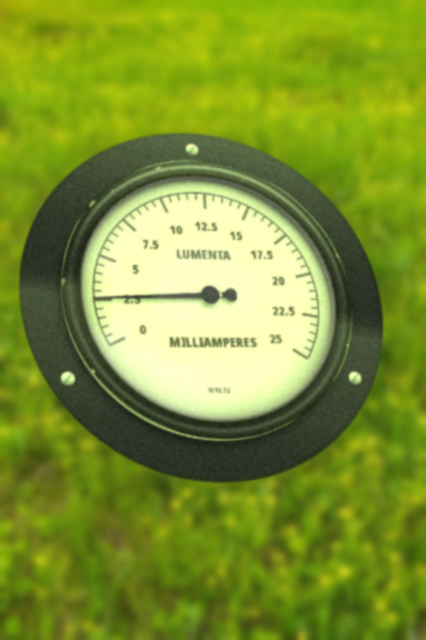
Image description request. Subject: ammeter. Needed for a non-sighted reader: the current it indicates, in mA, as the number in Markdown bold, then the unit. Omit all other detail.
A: **2.5** mA
